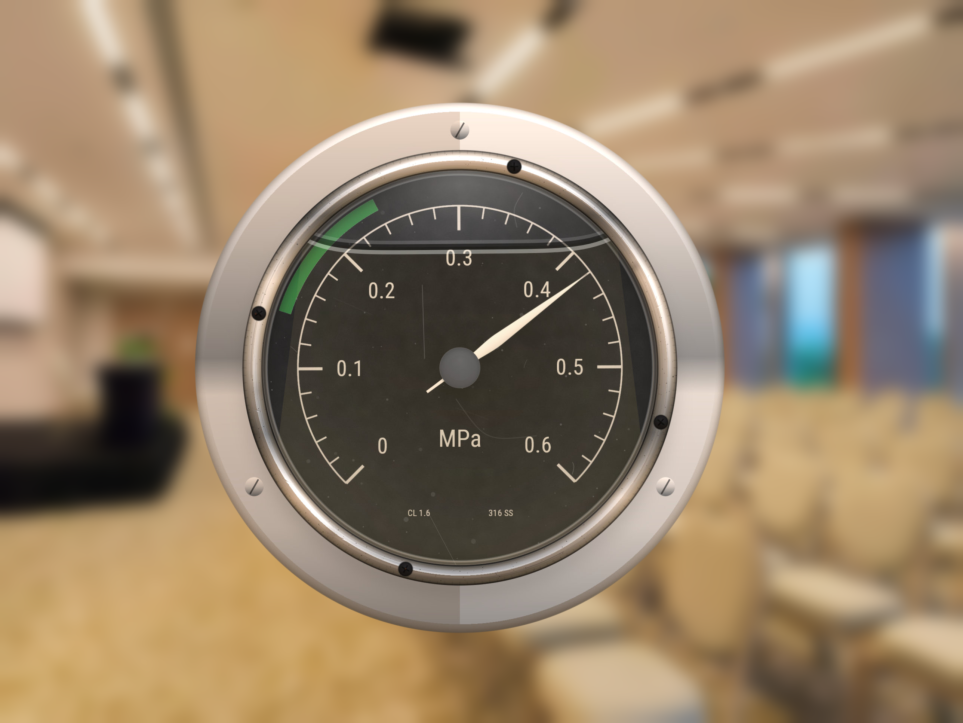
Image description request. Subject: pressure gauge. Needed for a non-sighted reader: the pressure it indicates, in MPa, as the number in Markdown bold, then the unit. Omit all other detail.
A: **0.42** MPa
